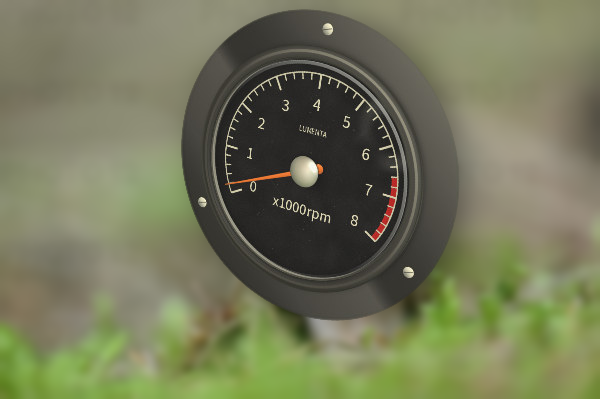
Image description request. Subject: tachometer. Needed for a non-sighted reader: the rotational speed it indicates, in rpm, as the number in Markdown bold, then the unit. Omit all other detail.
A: **200** rpm
